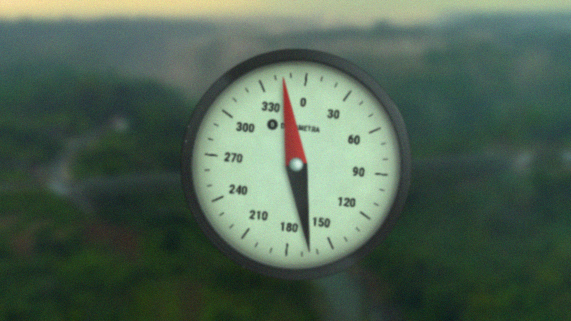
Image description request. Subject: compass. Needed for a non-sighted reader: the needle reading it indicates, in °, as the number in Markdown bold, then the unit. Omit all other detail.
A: **345** °
